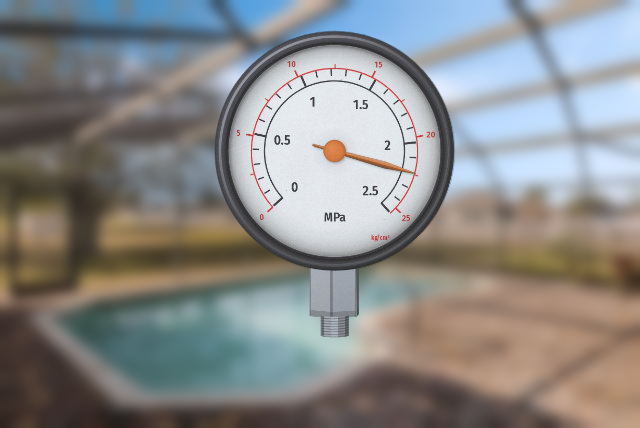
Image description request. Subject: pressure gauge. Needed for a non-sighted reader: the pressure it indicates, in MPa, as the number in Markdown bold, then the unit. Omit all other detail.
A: **2.2** MPa
